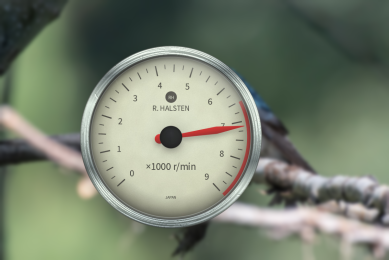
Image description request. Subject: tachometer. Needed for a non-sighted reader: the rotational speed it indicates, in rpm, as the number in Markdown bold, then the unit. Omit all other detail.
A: **7125** rpm
